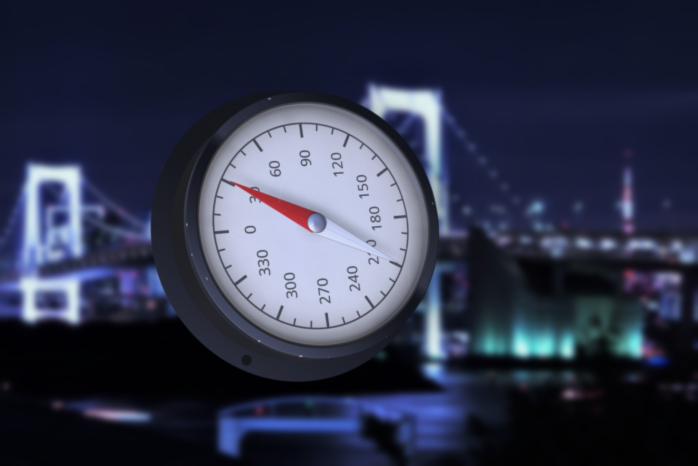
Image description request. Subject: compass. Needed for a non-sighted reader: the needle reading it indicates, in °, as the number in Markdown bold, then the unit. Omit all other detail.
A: **30** °
